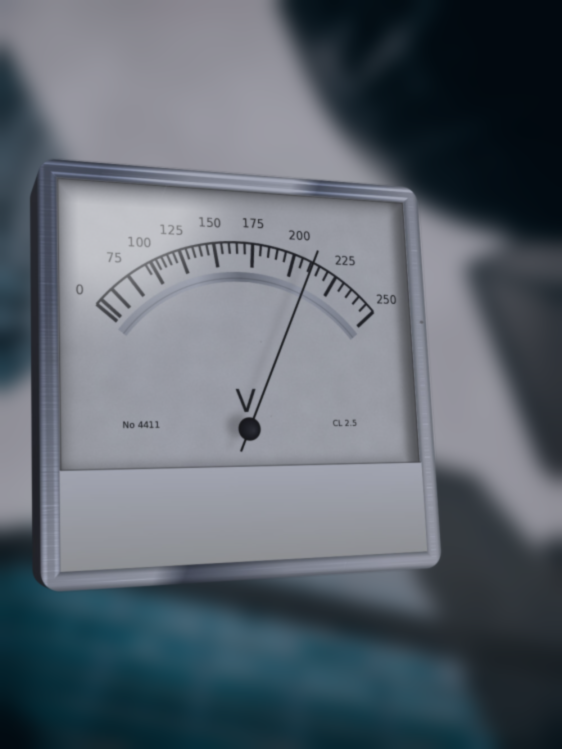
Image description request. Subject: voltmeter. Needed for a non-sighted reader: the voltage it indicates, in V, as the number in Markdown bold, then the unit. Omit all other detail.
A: **210** V
